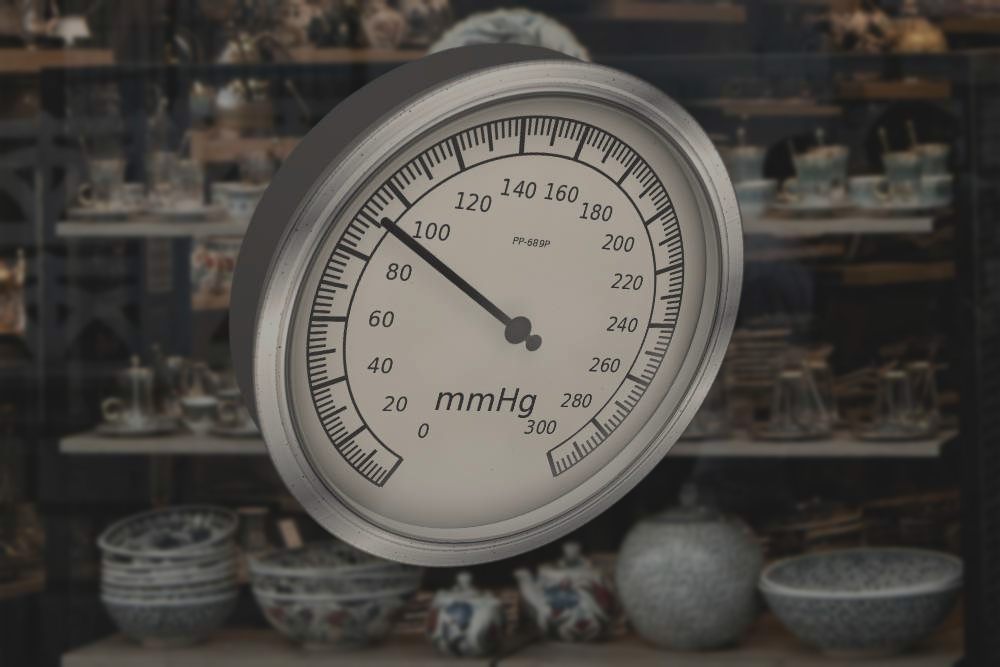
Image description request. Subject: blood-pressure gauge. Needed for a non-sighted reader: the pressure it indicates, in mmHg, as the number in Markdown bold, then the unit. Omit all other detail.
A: **92** mmHg
